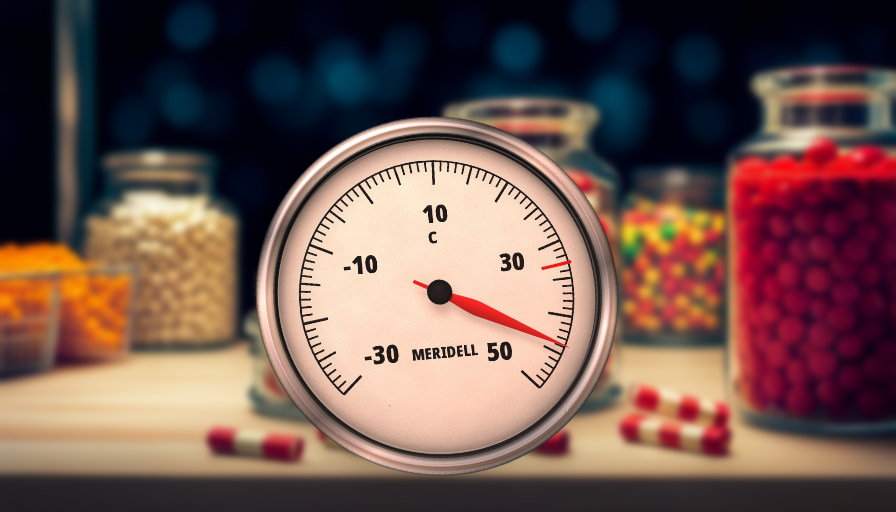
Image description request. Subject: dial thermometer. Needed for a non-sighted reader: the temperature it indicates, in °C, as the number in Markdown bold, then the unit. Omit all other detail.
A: **44** °C
